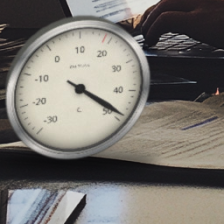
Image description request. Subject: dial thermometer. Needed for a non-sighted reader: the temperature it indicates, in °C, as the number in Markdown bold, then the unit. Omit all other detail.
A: **48** °C
